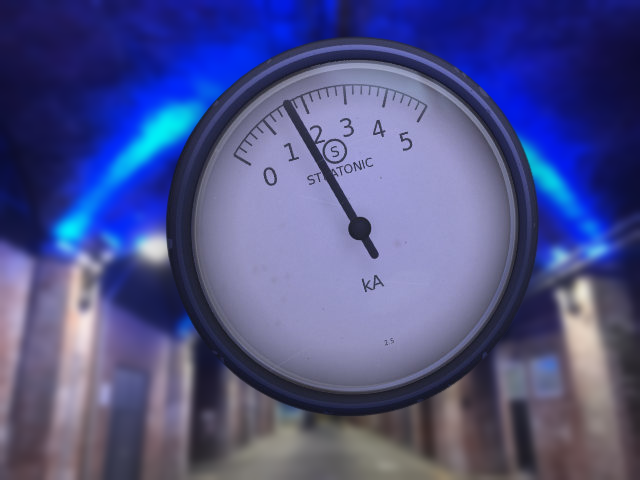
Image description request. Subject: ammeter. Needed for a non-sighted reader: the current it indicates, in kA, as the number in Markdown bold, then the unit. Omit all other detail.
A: **1.6** kA
